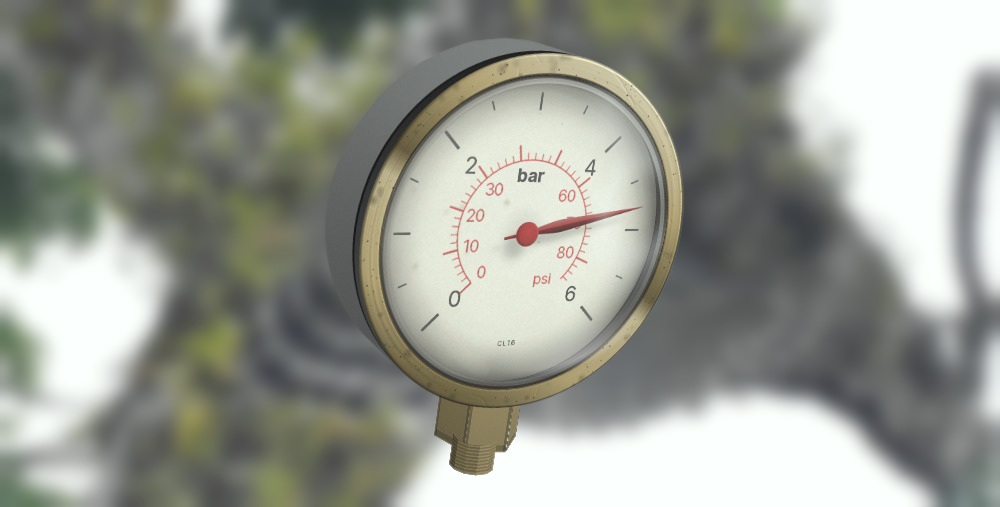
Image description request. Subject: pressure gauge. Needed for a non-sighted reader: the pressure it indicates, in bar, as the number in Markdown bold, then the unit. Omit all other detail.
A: **4.75** bar
